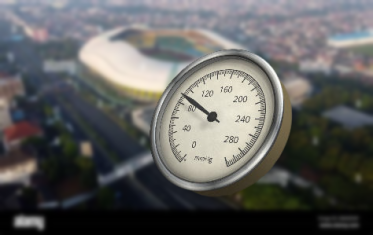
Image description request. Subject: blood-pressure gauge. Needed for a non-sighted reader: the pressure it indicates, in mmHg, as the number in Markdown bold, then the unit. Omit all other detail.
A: **90** mmHg
